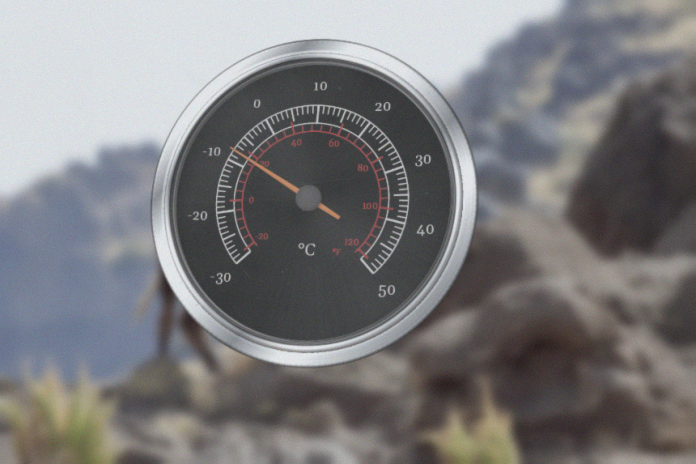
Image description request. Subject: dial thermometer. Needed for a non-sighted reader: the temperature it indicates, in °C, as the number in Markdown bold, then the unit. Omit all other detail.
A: **-8** °C
